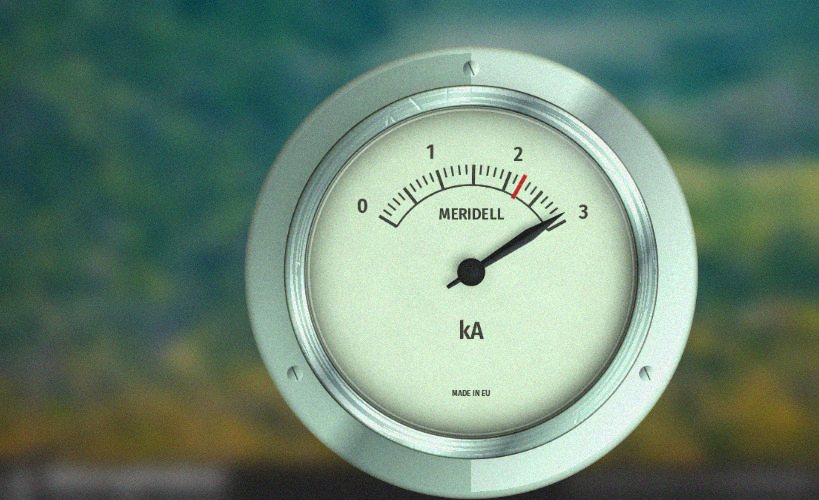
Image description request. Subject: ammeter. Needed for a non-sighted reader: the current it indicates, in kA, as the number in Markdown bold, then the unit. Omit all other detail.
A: **2.9** kA
